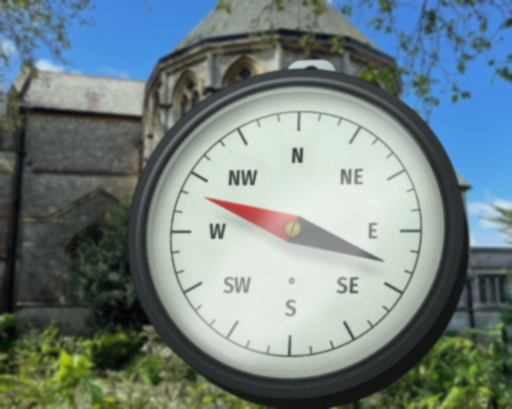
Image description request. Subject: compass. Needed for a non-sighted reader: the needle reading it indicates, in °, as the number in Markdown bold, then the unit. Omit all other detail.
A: **290** °
